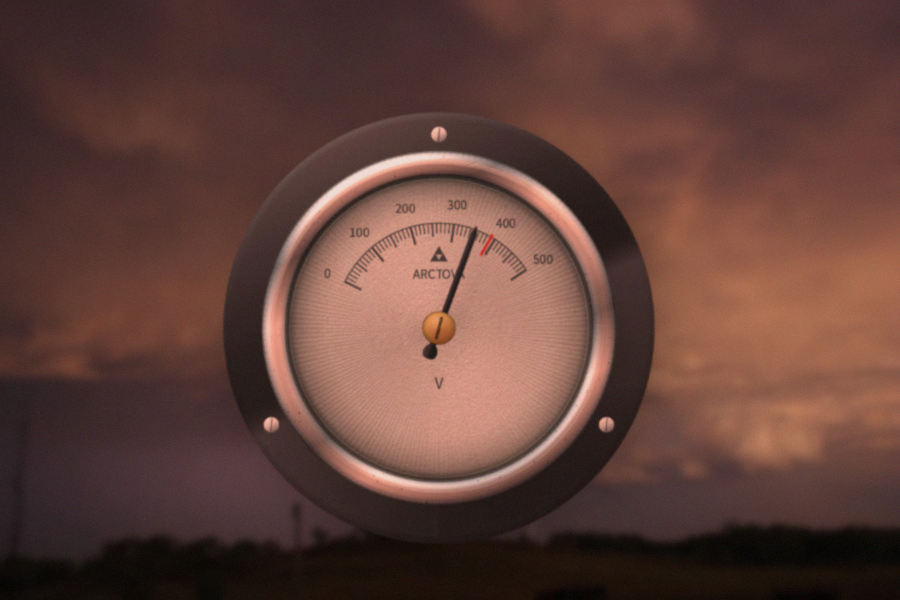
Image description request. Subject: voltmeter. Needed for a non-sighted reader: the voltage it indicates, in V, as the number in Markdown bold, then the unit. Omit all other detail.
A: **350** V
